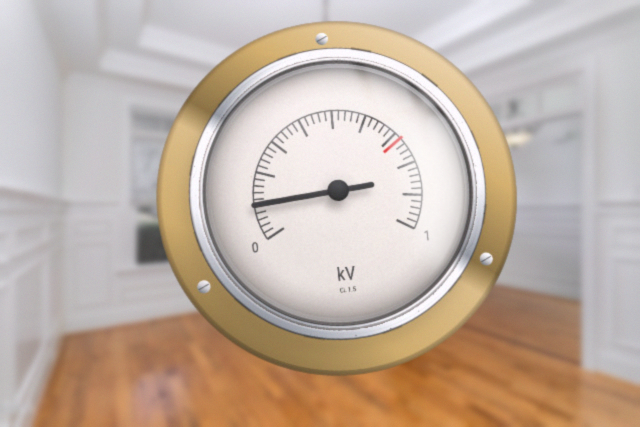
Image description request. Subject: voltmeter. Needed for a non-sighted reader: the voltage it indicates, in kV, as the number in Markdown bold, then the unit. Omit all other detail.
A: **0.1** kV
